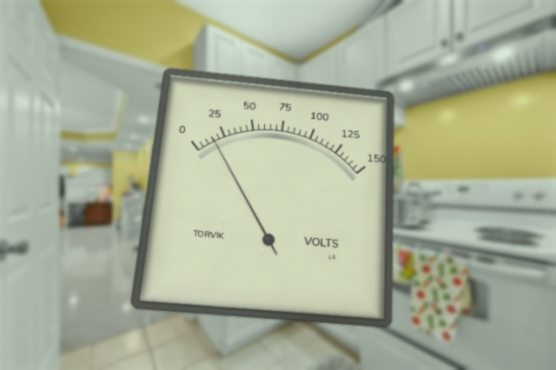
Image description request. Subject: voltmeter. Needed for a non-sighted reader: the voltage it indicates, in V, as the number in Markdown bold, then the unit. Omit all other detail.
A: **15** V
